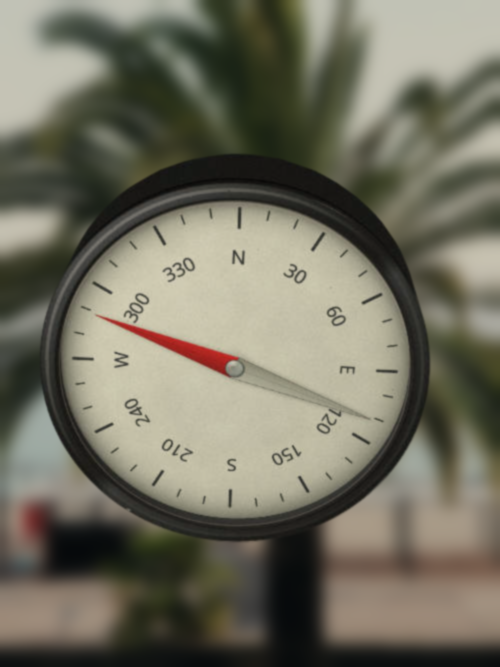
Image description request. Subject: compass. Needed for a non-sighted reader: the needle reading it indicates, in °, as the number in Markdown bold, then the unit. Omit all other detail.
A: **290** °
